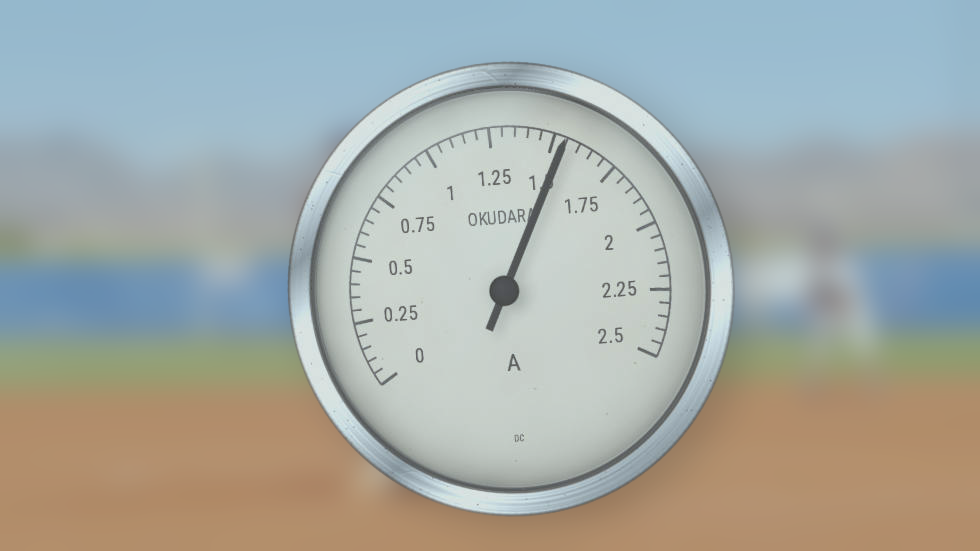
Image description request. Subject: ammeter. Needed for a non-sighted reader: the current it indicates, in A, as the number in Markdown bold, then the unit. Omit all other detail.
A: **1.55** A
